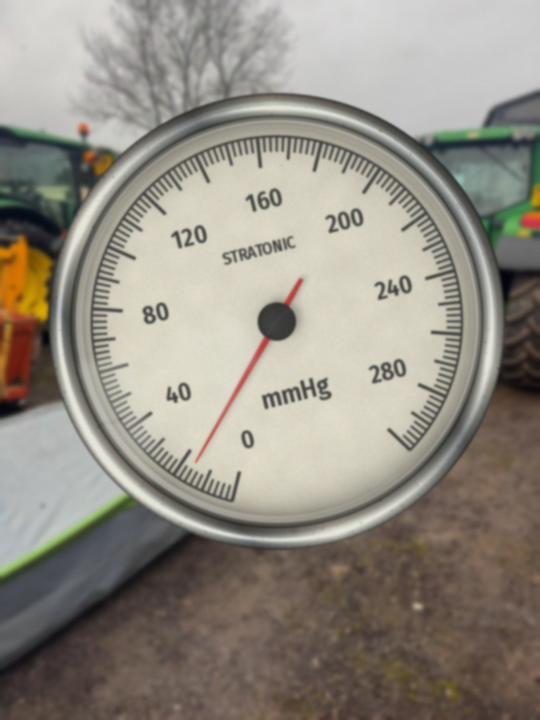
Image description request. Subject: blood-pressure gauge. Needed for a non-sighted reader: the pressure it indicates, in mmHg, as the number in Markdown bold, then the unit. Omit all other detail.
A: **16** mmHg
